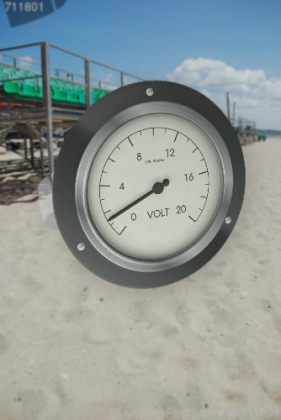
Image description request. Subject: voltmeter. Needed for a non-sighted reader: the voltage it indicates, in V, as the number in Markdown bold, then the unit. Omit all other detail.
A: **1.5** V
